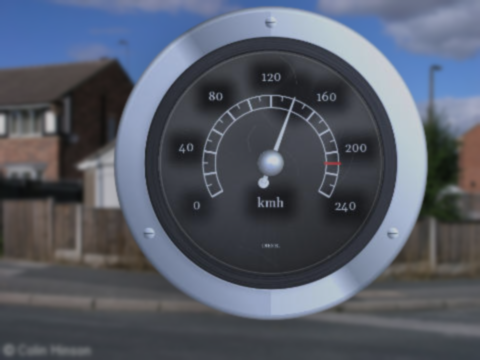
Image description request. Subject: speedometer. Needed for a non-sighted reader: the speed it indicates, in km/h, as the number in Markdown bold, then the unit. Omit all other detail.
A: **140** km/h
